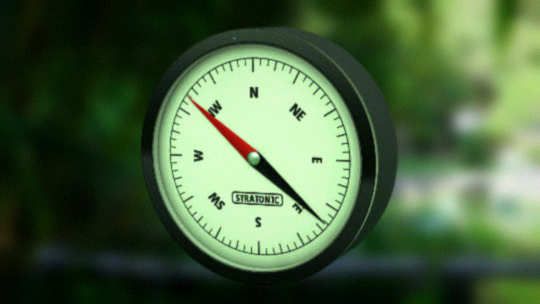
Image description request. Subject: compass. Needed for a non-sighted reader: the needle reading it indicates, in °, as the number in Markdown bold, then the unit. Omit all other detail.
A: **310** °
